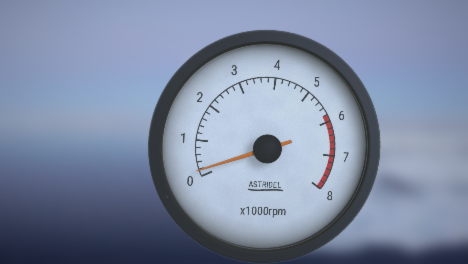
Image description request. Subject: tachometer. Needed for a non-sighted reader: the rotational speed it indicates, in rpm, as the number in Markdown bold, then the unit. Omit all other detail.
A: **200** rpm
